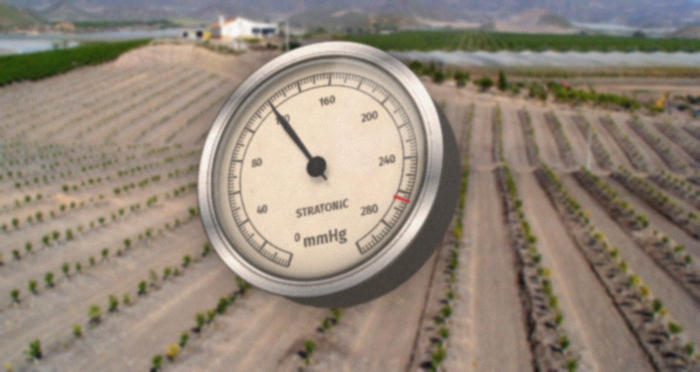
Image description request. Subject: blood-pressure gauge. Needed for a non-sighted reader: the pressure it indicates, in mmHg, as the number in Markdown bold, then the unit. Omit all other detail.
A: **120** mmHg
